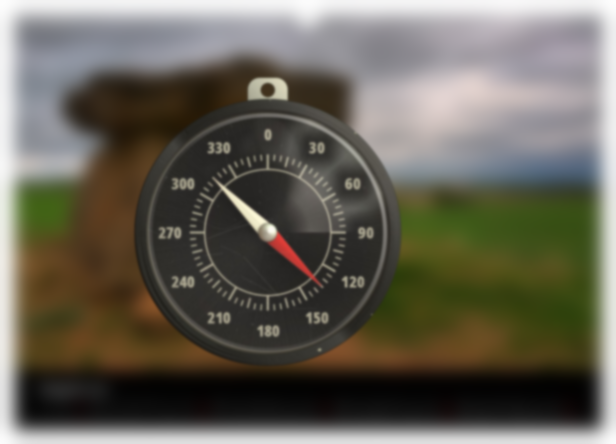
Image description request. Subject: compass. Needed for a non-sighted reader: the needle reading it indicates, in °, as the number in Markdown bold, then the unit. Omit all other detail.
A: **135** °
